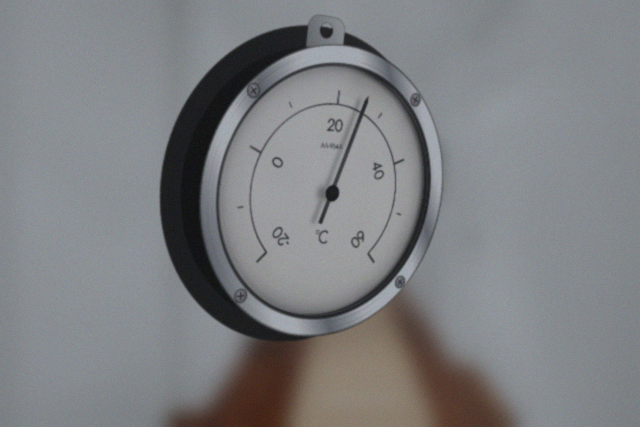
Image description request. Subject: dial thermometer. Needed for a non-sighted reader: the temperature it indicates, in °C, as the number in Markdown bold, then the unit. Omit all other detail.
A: **25** °C
